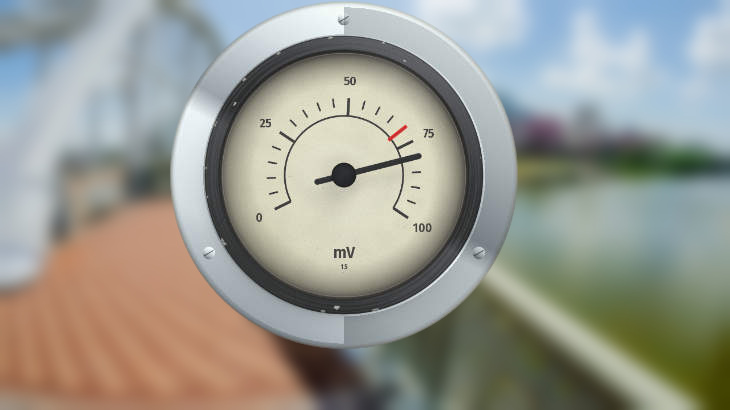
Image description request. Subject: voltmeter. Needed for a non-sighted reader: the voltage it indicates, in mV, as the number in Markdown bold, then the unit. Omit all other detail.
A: **80** mV
